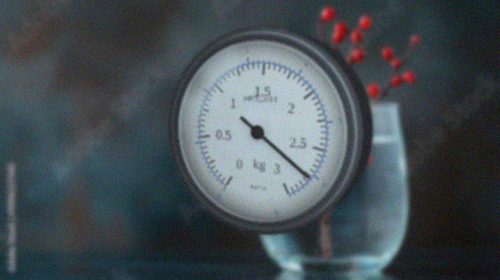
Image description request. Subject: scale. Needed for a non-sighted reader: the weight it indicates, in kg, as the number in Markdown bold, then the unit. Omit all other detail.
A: **2.75** kg
